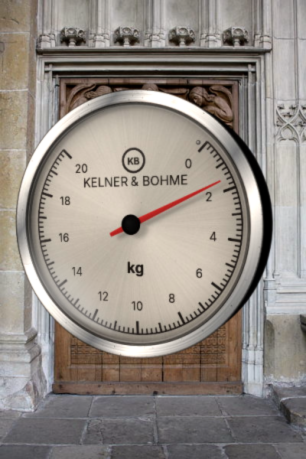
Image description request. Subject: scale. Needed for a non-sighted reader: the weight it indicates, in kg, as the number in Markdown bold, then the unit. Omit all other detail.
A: **1.6** kg
